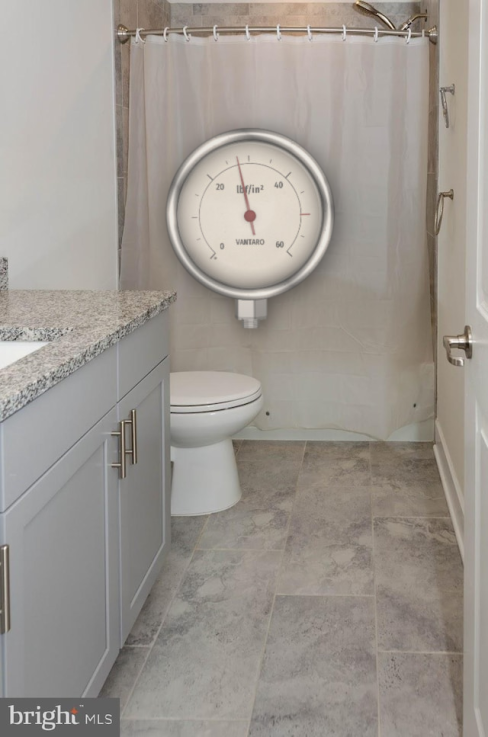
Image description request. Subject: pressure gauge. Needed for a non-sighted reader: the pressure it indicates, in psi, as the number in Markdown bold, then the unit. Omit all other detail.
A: **27.5** psi
